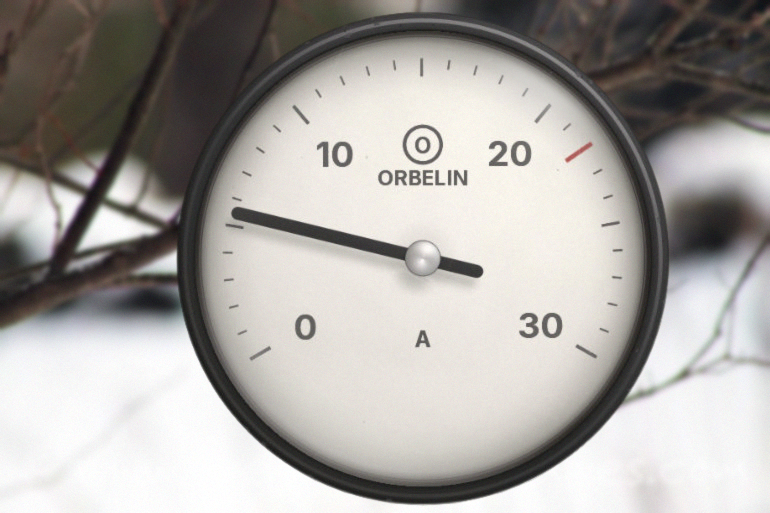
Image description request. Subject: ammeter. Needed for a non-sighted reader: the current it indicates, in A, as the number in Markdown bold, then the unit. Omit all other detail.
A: **5.5** A
